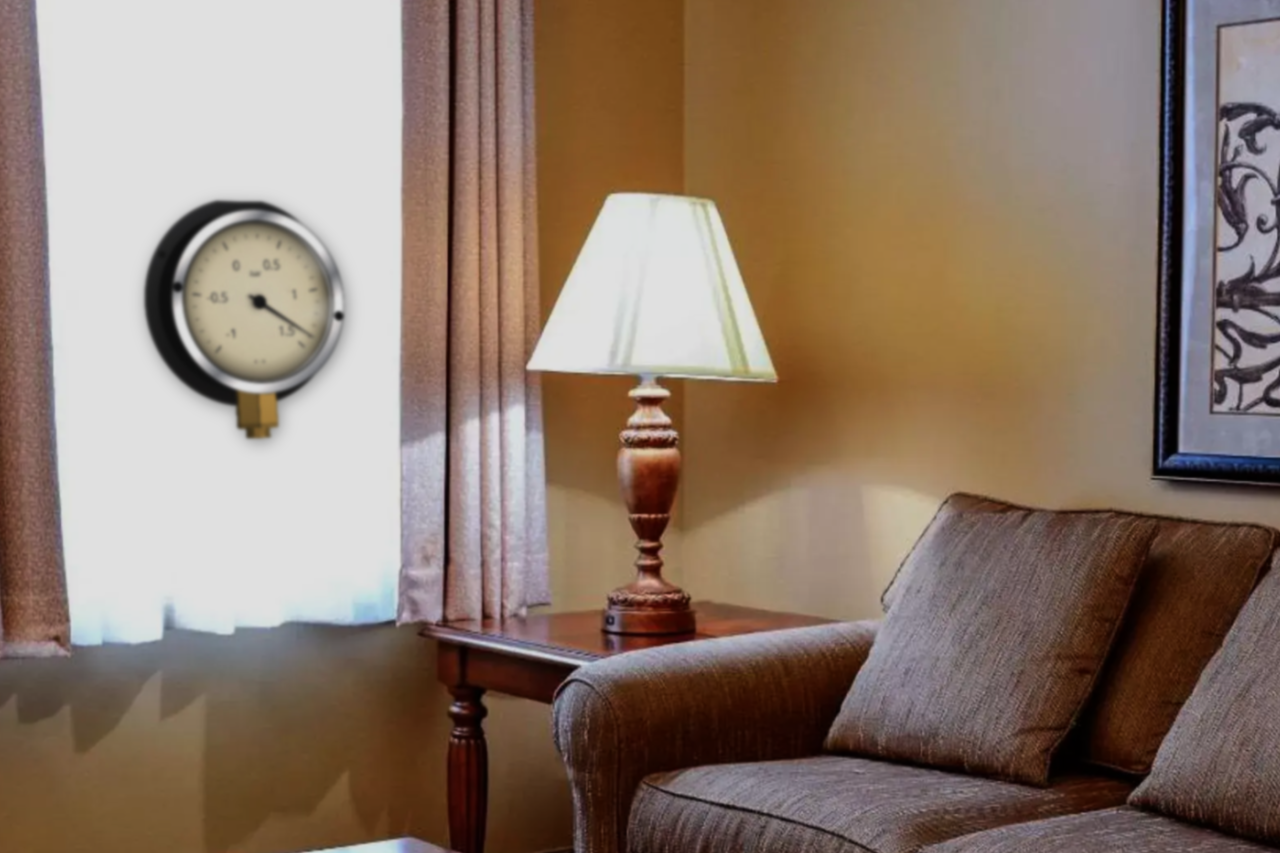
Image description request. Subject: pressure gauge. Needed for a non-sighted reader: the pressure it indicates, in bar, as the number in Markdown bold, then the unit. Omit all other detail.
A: **1.4** bar
